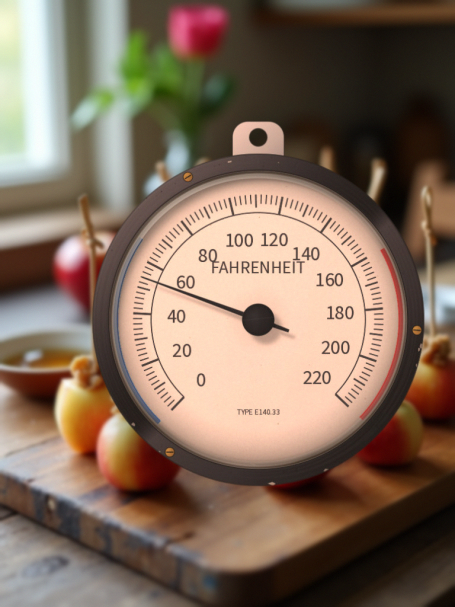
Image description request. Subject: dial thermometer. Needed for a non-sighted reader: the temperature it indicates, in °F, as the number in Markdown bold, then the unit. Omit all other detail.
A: **54** °F
